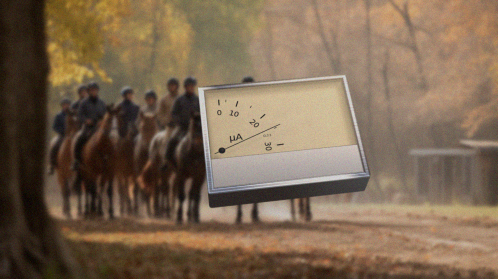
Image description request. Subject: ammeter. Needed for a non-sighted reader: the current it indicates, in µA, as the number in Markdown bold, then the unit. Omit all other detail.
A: **25** µA
